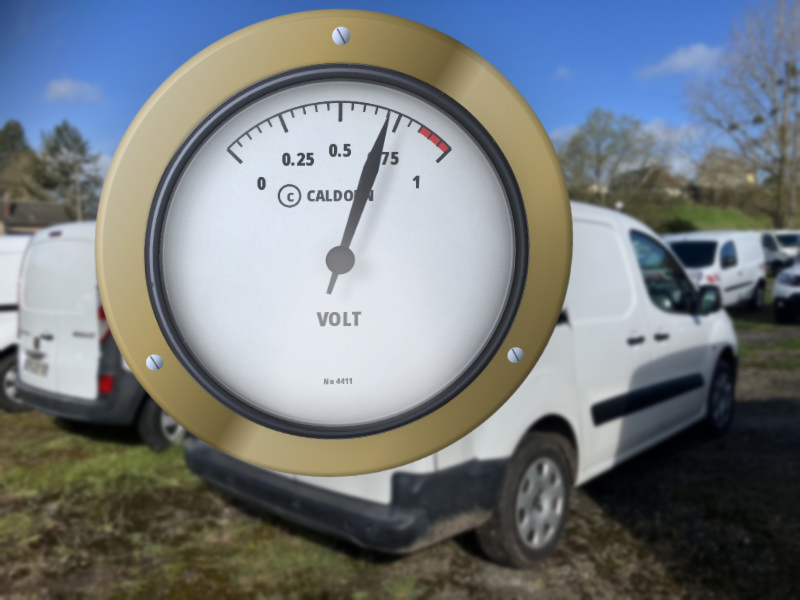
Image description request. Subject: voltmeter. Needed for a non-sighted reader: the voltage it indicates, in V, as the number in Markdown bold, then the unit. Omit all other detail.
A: **0.7** V
